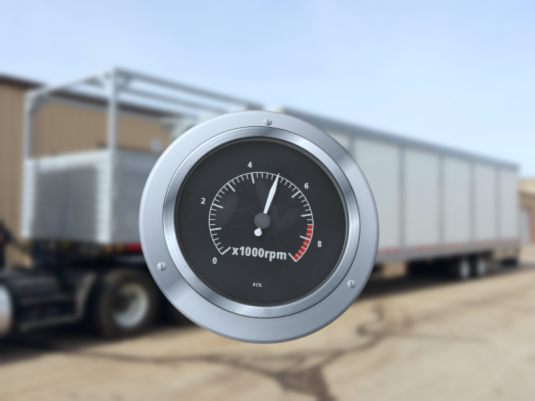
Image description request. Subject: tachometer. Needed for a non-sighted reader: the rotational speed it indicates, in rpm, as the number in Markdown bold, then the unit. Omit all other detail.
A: **5000** rpm
